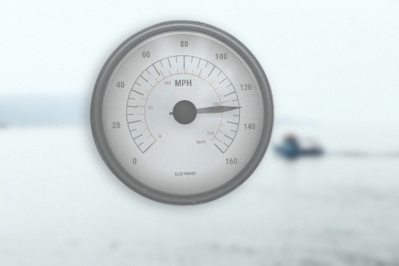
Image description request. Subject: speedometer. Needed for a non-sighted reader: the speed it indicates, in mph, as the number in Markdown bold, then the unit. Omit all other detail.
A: **130** mph
